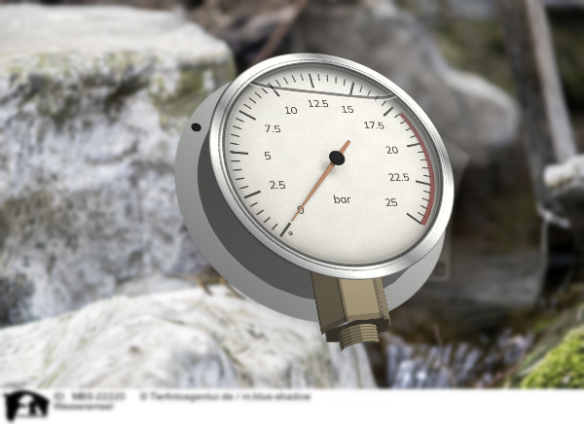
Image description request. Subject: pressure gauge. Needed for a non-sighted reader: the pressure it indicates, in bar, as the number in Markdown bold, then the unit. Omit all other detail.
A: **0** bar
